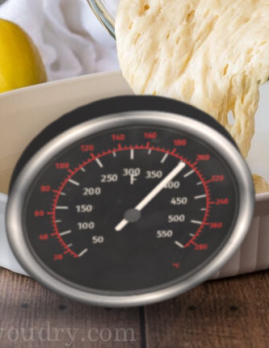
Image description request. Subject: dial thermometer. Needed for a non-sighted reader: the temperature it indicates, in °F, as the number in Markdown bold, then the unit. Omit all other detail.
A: **375** °F
